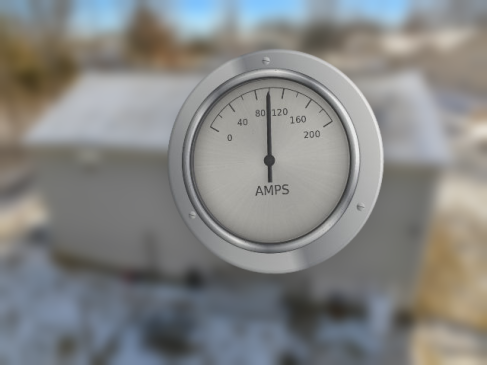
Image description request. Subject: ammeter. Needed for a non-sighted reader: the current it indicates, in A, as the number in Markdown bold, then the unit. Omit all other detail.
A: **100** A
